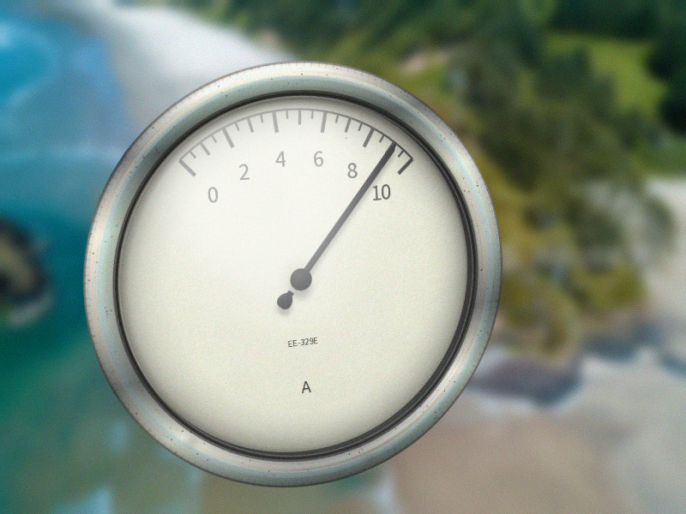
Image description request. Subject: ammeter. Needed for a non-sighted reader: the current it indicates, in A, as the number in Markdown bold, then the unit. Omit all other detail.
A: **9** A
